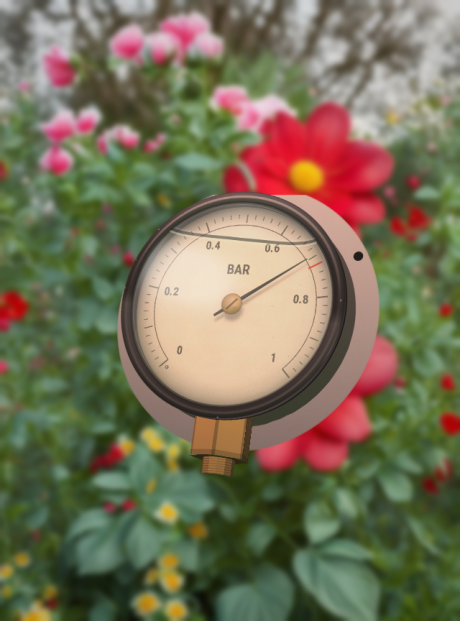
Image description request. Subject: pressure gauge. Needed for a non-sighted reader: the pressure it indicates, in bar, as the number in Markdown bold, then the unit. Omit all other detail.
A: **0.7** bar
